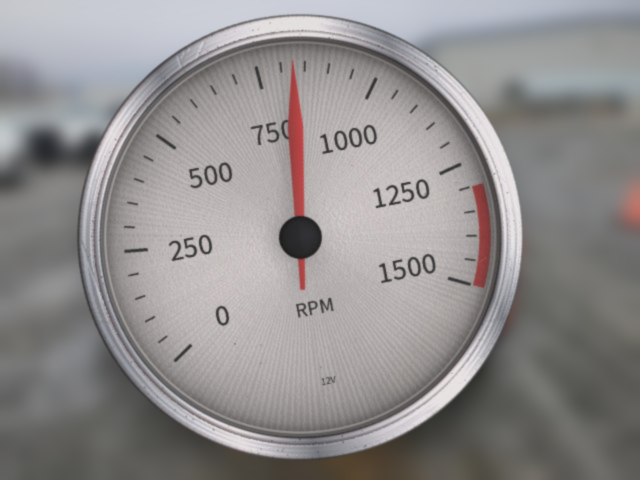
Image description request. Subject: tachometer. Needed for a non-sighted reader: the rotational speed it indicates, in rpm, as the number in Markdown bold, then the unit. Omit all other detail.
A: **825** rpm
